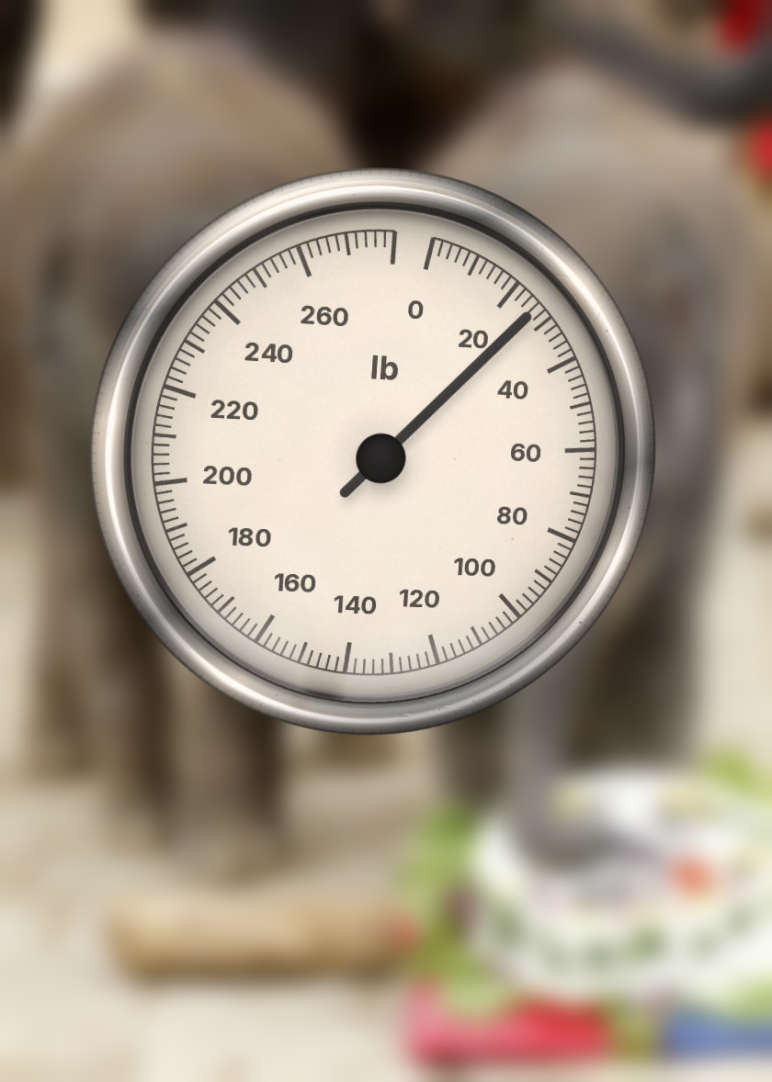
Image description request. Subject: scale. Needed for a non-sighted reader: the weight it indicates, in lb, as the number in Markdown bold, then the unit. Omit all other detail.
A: **26** lb
